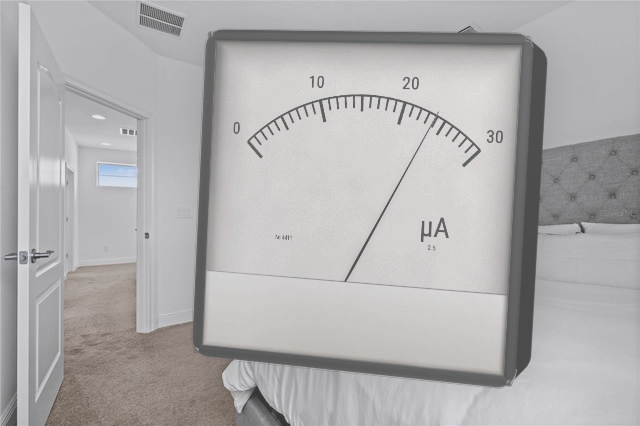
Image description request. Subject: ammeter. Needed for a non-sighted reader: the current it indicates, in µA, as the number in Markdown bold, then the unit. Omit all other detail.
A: **24** µA
